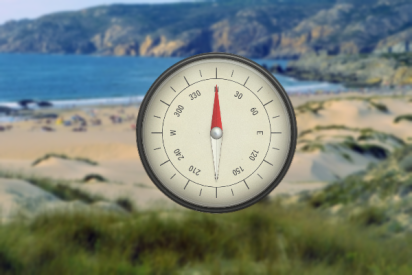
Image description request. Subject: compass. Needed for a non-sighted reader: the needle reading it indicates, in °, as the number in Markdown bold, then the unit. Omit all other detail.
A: **0** °
